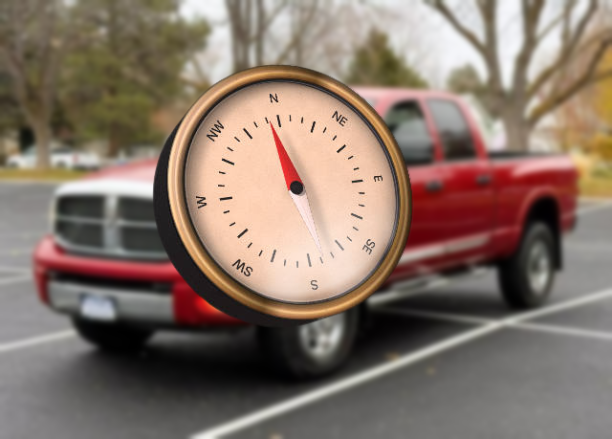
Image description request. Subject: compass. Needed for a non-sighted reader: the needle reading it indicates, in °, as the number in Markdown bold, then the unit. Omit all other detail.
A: **350** °
